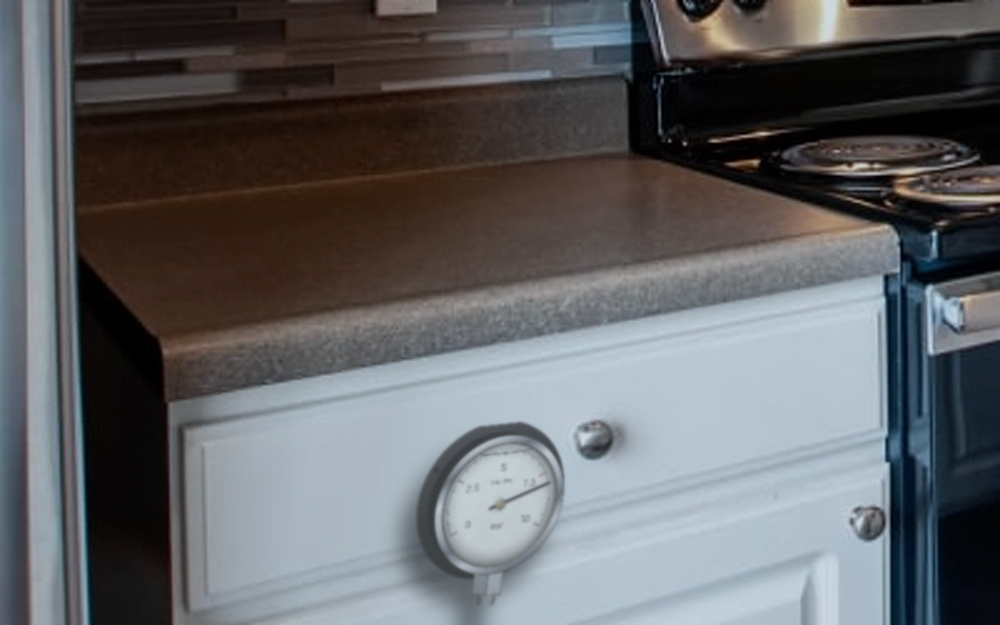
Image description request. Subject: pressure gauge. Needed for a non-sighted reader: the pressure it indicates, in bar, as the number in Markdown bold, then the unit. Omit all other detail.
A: **8** bar
